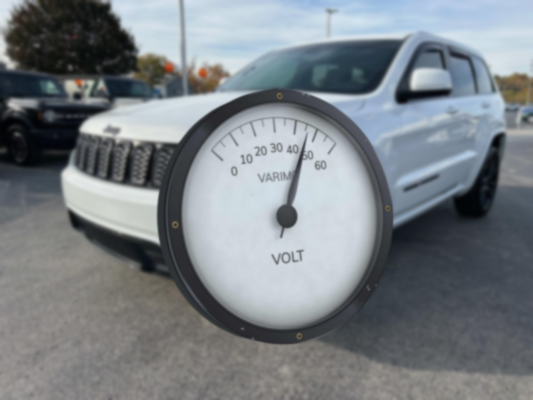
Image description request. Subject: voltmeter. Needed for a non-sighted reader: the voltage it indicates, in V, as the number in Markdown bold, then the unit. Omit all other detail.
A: **45** V
